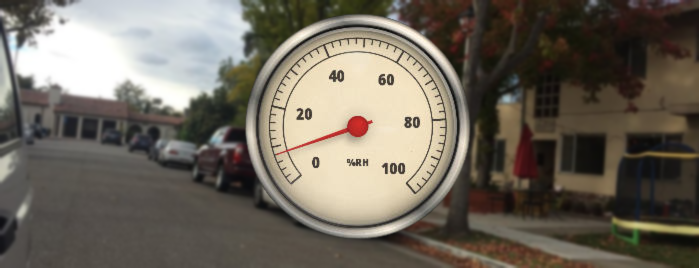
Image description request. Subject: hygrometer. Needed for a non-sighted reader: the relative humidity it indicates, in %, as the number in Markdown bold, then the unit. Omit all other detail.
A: **8** %
